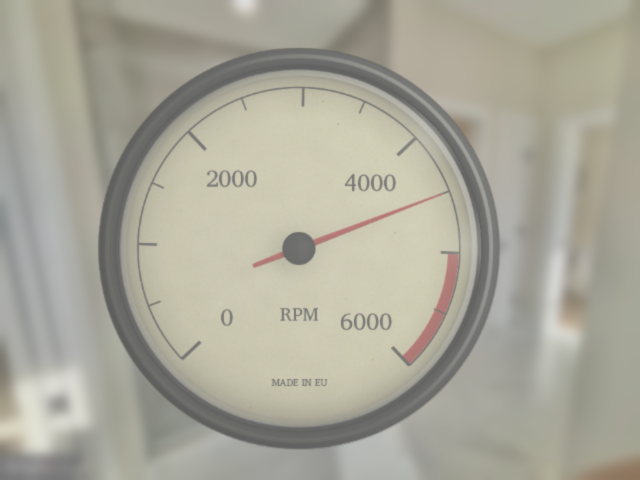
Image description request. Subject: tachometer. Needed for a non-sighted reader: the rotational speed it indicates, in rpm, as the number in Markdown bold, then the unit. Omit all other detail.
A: **4500** rpm
